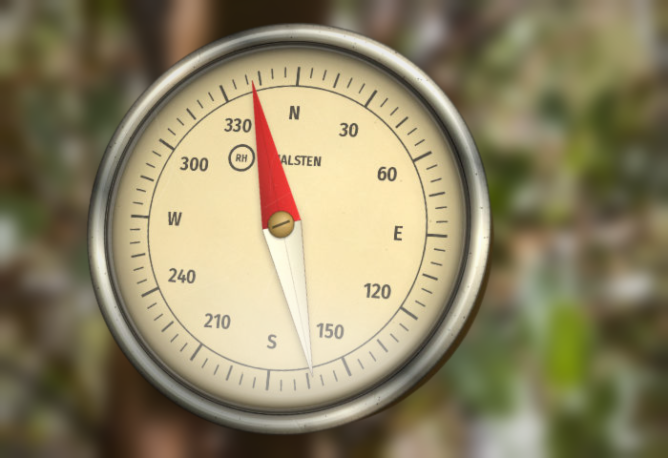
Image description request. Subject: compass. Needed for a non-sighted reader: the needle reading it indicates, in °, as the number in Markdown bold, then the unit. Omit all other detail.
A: **342.5** °
